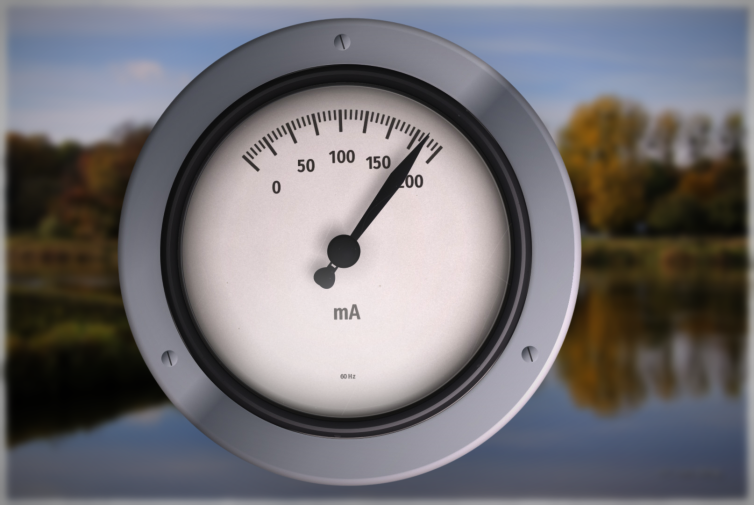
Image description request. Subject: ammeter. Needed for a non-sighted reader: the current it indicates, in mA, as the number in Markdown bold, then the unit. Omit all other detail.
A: **185** mA
